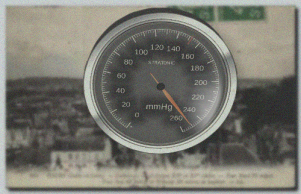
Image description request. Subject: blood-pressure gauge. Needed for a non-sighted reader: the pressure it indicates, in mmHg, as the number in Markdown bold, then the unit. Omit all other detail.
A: **250** mmHg
